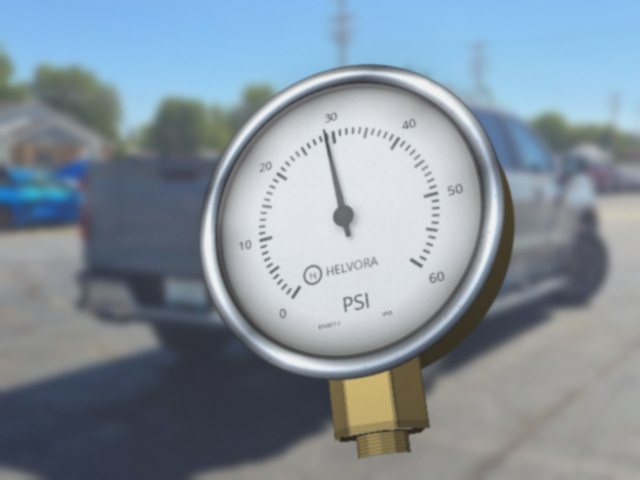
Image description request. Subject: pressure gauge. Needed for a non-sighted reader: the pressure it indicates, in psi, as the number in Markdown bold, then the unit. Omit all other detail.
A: **29** psi
